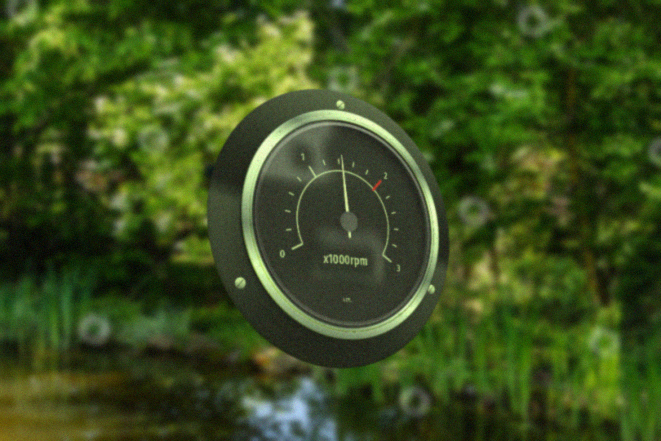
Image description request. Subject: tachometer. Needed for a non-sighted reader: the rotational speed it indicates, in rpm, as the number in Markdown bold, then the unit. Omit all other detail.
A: **1400** rpm
